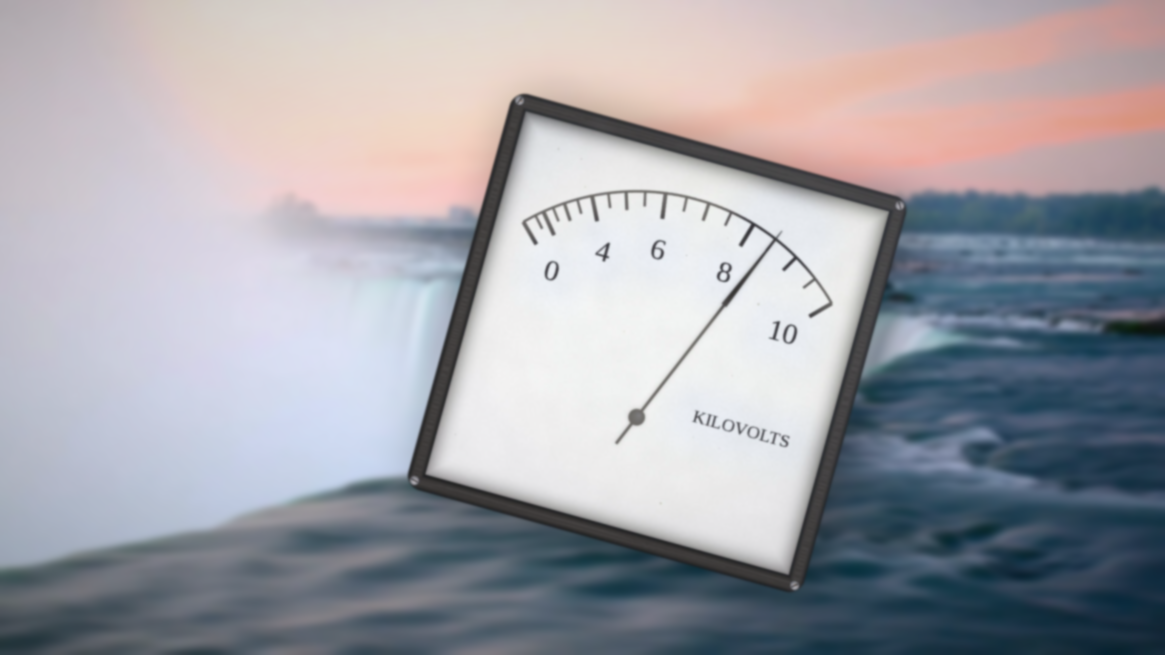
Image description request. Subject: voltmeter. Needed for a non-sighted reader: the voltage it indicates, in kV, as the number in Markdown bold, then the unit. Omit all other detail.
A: **8.5** kV
